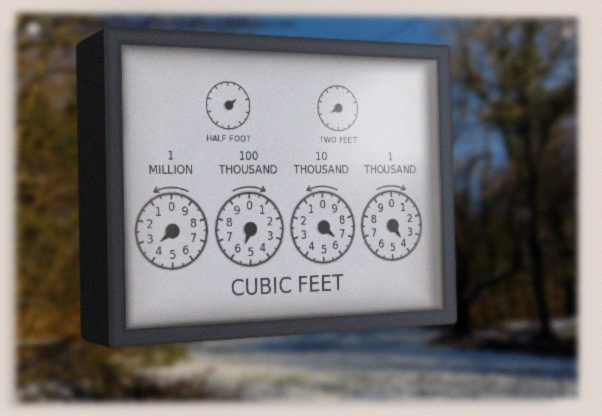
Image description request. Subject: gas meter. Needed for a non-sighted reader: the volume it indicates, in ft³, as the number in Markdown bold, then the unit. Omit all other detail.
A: **356400** ft³
